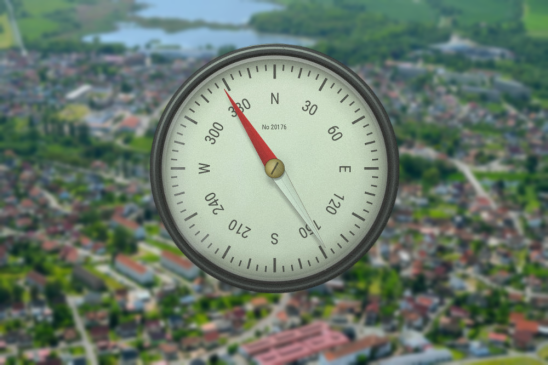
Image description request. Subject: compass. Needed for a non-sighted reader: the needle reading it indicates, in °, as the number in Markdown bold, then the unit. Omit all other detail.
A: **327.5** °
